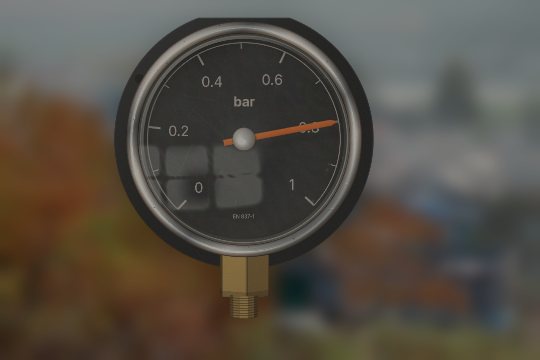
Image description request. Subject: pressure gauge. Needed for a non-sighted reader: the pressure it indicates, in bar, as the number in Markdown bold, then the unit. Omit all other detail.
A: **0.8** bar
